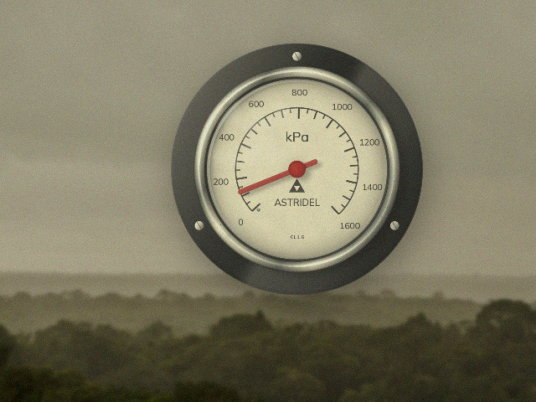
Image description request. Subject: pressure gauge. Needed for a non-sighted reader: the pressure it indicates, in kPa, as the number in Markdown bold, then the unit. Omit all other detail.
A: **125** kPa
